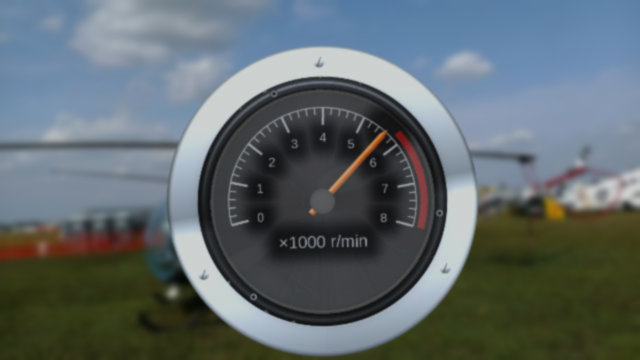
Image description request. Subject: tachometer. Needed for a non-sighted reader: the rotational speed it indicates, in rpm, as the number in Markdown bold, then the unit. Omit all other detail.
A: **5600** rpm
